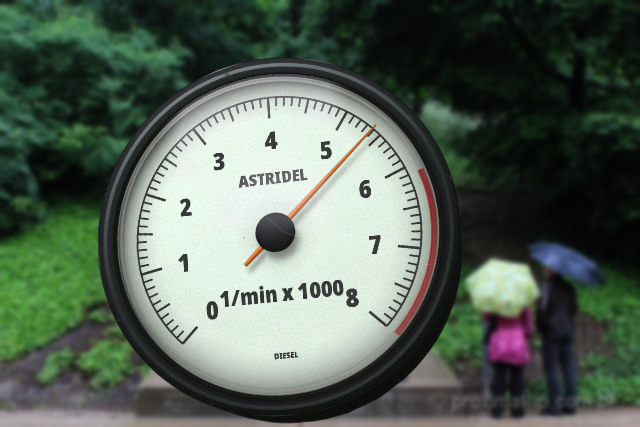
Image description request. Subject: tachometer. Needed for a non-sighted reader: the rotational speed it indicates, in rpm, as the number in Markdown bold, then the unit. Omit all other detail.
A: **5400** rpm
